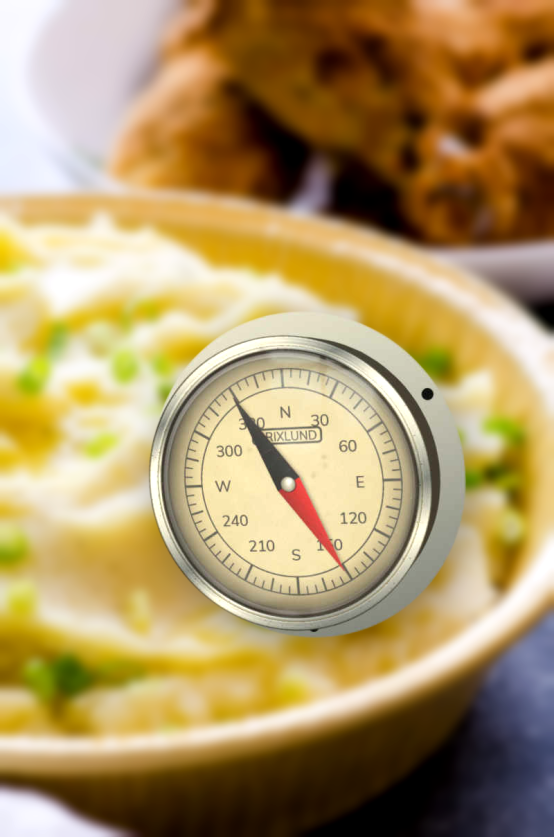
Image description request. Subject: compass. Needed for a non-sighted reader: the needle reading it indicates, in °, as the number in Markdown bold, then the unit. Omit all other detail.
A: **150** °
